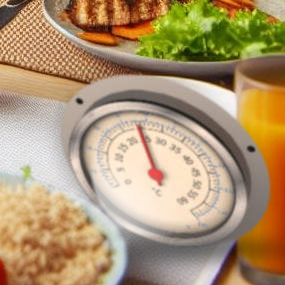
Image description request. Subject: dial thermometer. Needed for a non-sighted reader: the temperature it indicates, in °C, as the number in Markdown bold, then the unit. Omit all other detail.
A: **25** °C
